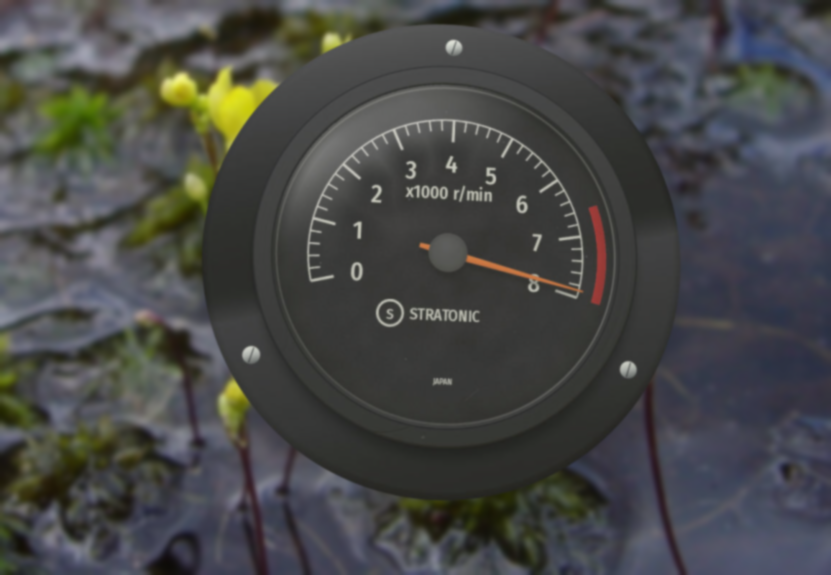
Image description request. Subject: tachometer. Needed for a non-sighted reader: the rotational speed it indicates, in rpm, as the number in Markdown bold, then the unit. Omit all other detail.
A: **7900** rpm
